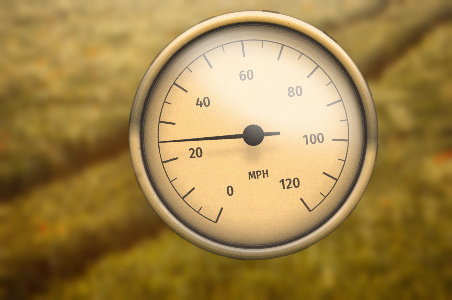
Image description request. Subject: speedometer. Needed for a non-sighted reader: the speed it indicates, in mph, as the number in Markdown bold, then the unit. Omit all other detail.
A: **25** mph
